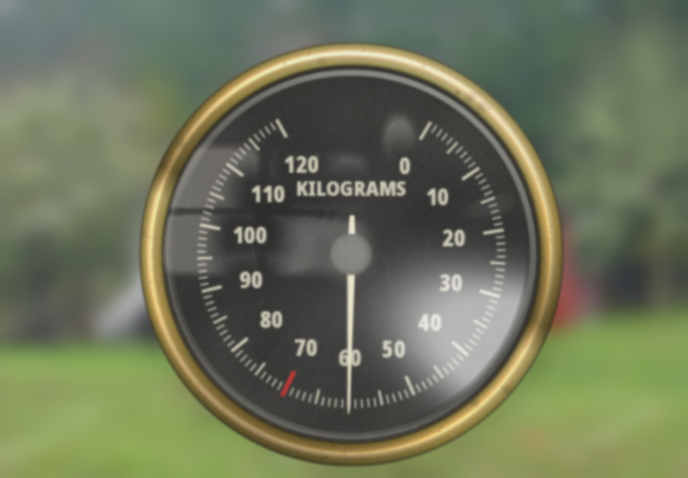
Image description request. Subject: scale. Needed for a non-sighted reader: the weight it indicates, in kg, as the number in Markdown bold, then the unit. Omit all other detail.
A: **60** kg
